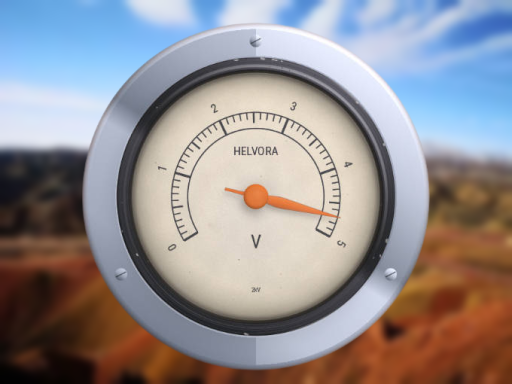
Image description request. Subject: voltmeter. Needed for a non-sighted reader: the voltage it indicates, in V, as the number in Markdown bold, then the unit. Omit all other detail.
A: **4.7** V
